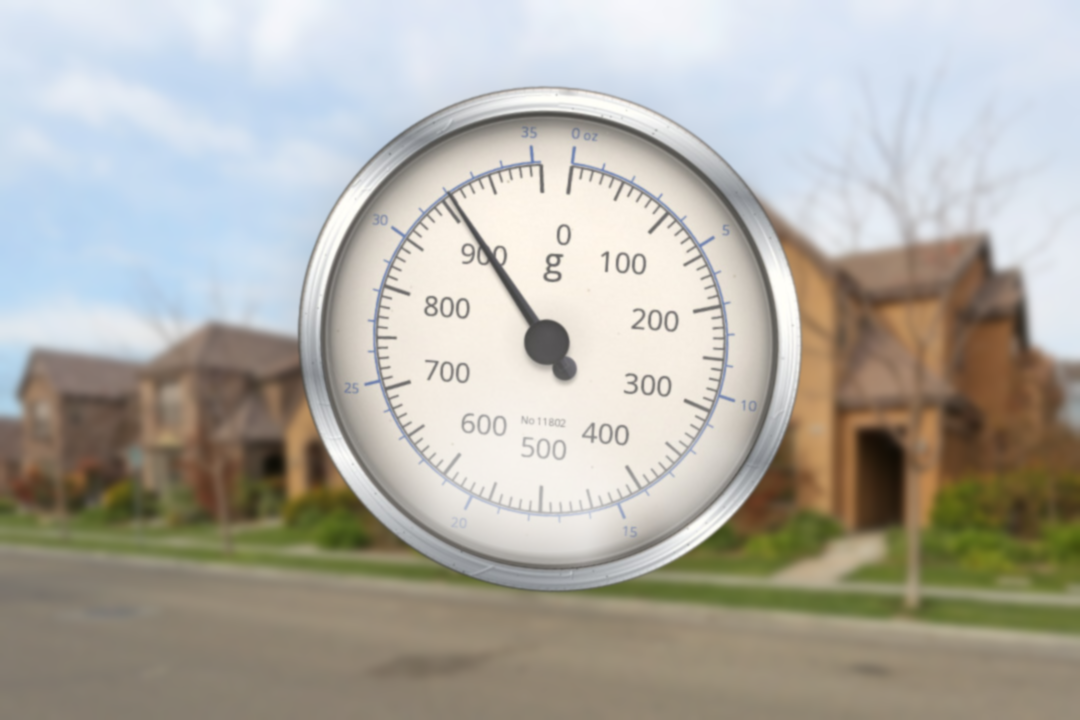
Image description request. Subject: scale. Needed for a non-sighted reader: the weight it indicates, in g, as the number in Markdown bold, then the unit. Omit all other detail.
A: **910** g
